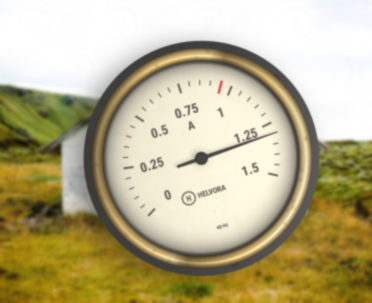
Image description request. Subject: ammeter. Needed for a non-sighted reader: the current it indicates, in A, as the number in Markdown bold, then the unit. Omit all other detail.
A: **1.3** A
